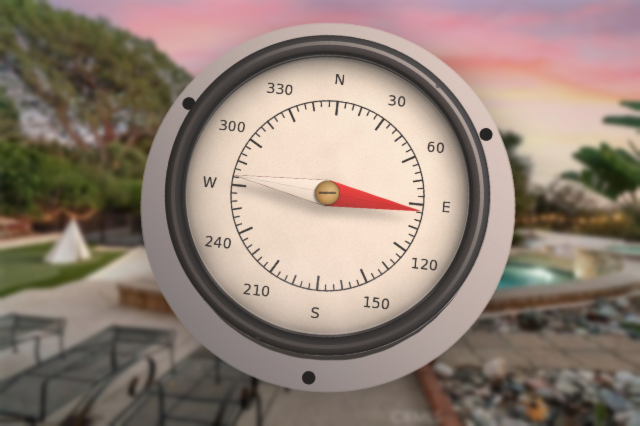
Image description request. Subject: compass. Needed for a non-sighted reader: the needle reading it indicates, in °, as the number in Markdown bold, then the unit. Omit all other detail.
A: **95** °
